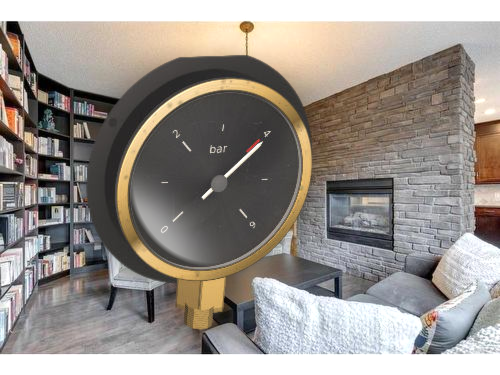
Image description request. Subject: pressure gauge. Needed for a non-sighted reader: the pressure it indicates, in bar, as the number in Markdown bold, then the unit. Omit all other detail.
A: **4** bar
